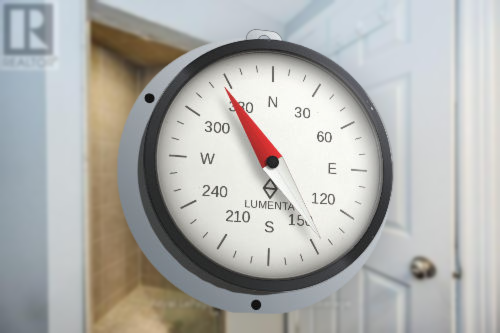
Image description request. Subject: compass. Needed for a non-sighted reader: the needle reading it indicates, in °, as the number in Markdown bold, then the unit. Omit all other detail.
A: **325** °
